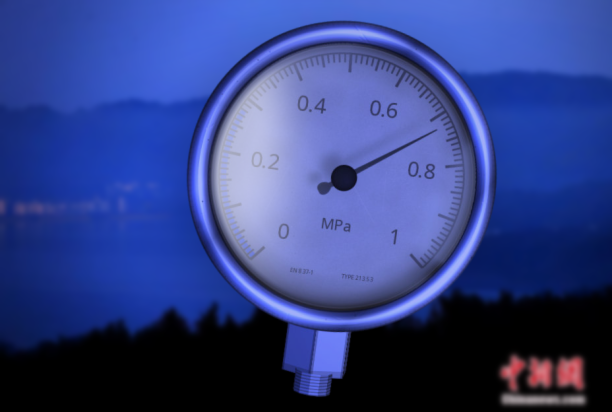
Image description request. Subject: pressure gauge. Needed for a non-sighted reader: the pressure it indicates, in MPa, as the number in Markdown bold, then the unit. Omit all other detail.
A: **0.72** MPa
